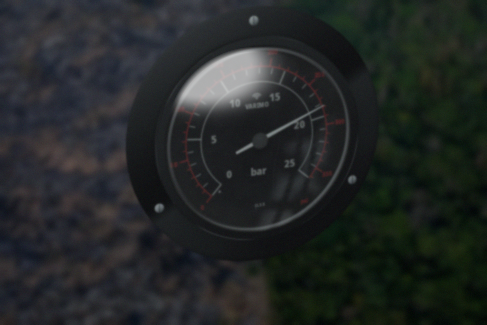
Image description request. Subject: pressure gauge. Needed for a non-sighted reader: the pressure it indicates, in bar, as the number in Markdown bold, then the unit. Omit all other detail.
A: **19** bar
